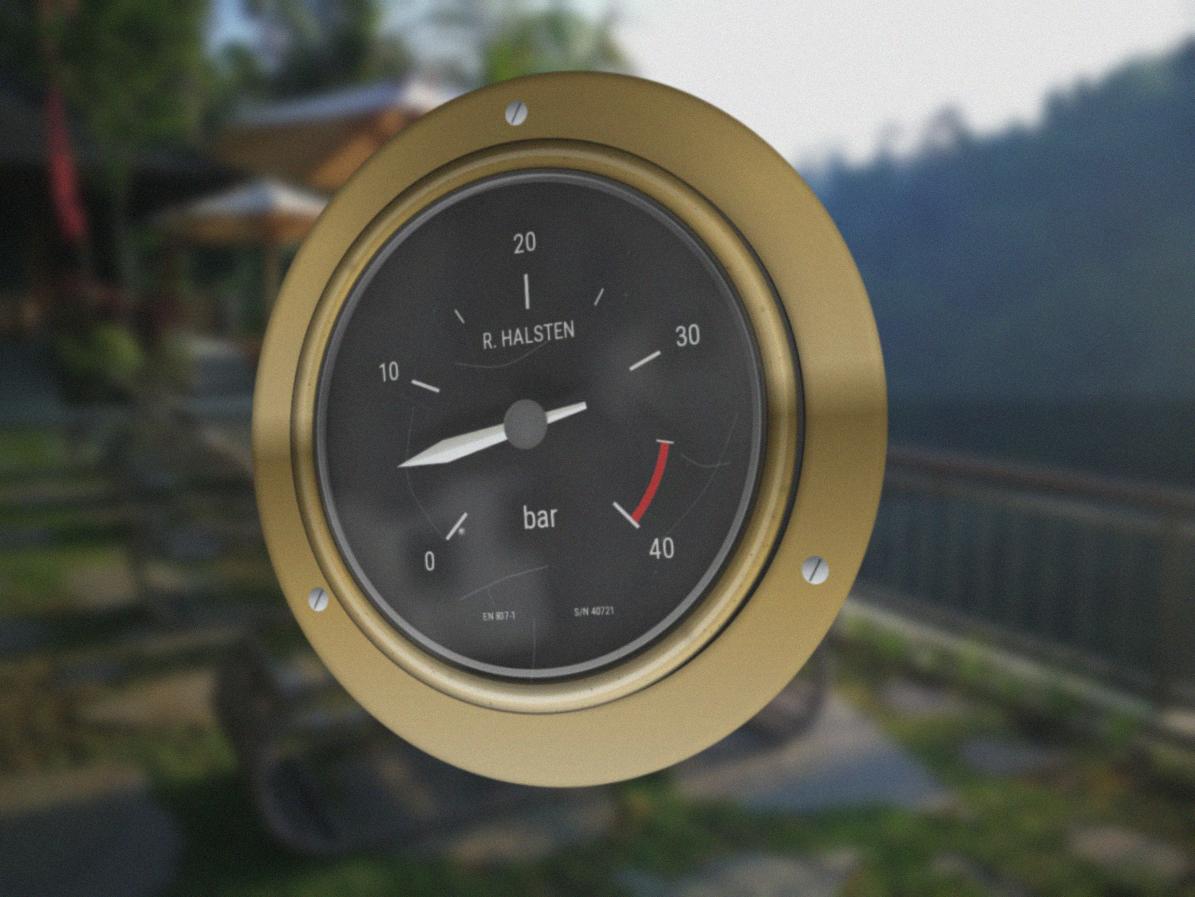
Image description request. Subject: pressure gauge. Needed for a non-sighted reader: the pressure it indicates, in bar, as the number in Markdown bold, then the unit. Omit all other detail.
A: **5** bar
